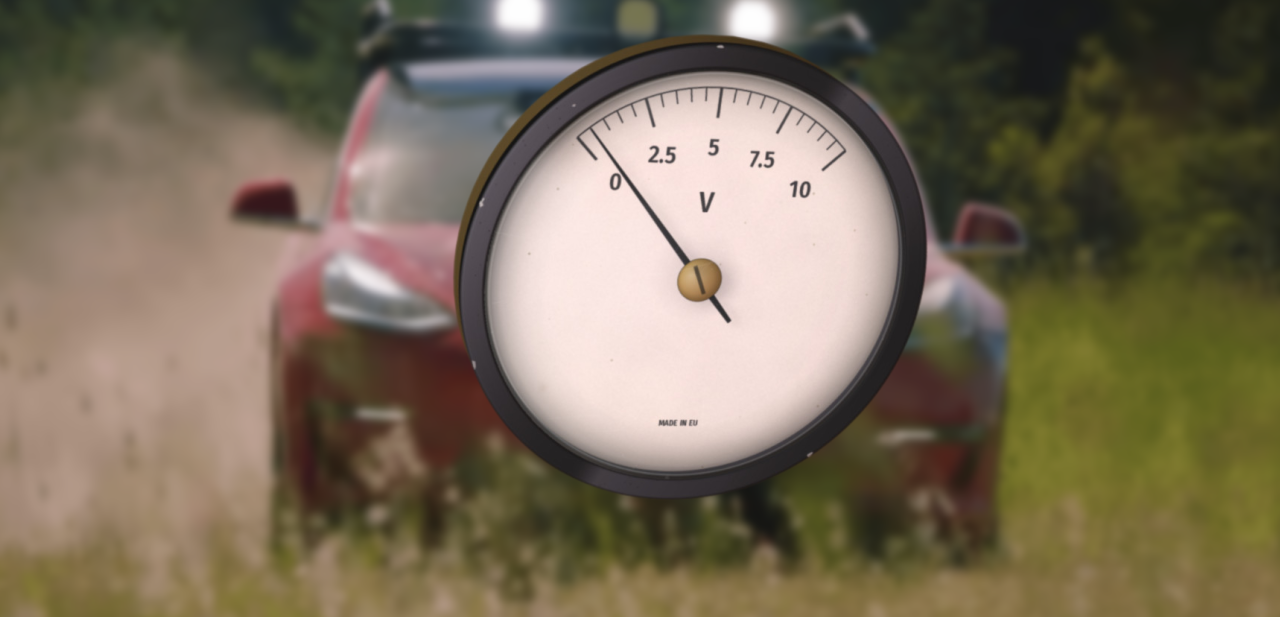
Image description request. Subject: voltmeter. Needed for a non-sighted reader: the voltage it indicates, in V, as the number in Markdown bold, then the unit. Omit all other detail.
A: **0.5** V
